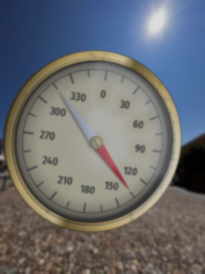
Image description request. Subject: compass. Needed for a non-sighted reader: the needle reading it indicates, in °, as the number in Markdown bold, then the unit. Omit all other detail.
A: **135** °
